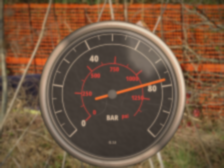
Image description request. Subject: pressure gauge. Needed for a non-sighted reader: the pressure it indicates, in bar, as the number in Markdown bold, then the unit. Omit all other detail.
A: **77.5** bar
